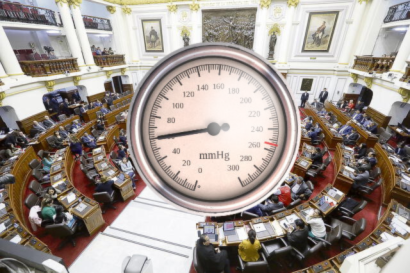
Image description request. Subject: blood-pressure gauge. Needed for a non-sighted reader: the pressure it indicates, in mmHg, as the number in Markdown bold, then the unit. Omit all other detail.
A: **60** mmHg
